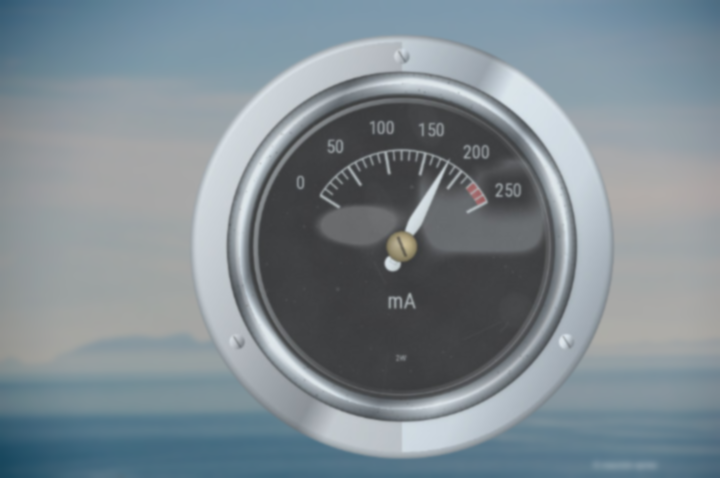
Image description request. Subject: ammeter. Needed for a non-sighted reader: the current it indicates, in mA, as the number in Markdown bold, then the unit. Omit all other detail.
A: **180** mA
